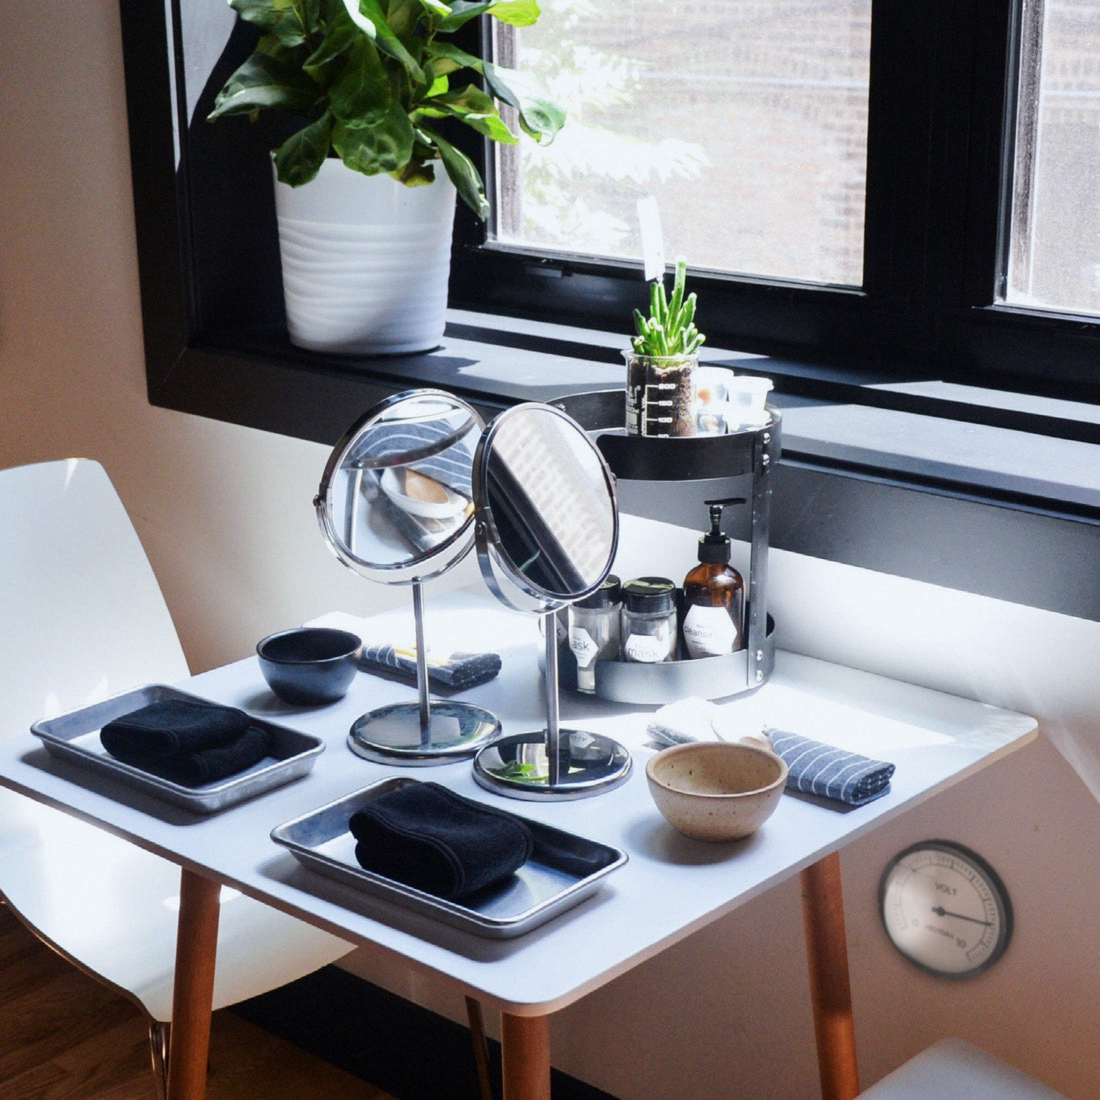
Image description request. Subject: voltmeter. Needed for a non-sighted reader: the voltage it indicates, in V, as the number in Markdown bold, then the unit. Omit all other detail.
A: **8** V
